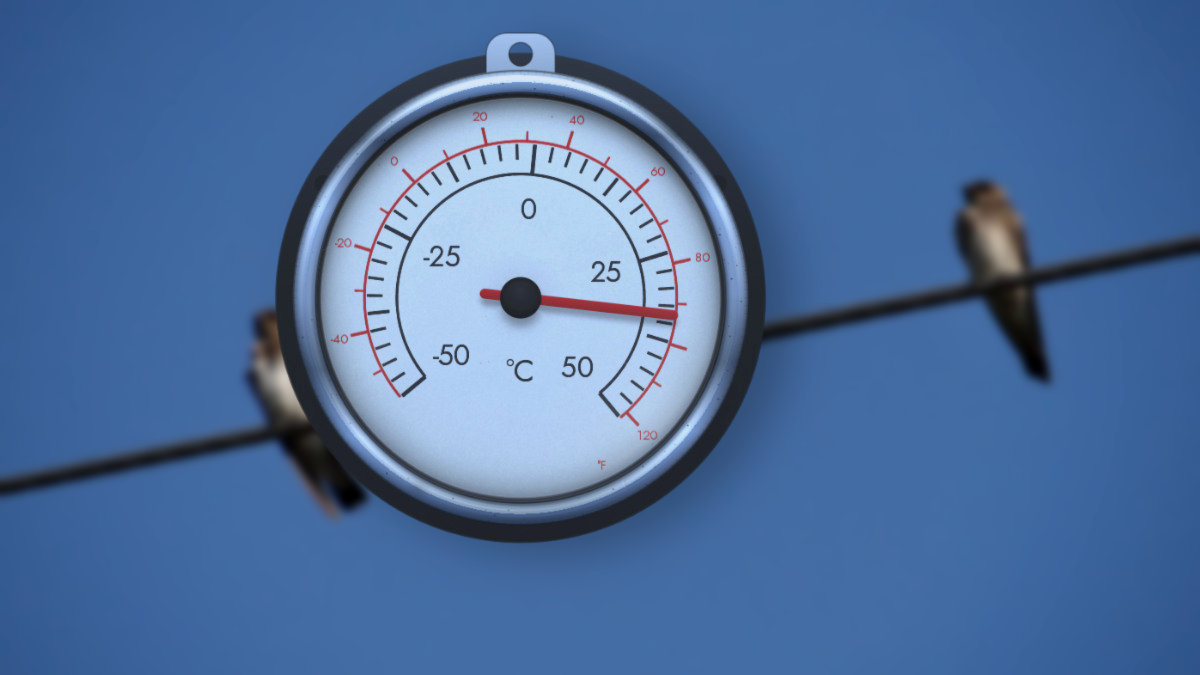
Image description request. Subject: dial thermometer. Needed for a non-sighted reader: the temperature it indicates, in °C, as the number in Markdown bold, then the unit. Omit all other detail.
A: **33.75** °C
